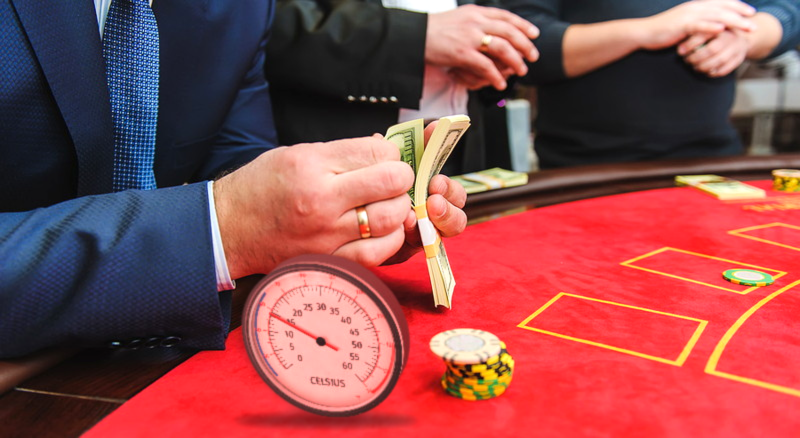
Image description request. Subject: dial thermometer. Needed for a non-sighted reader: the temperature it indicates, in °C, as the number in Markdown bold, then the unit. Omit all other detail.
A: **15** °C
